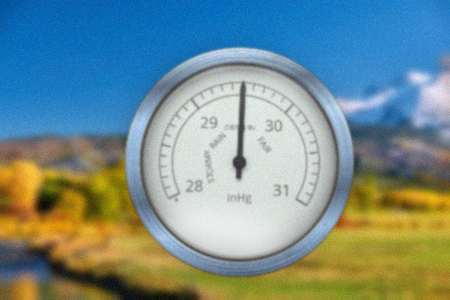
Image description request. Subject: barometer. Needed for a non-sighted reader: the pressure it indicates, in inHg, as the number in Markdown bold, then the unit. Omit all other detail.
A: **29.5** inHg
